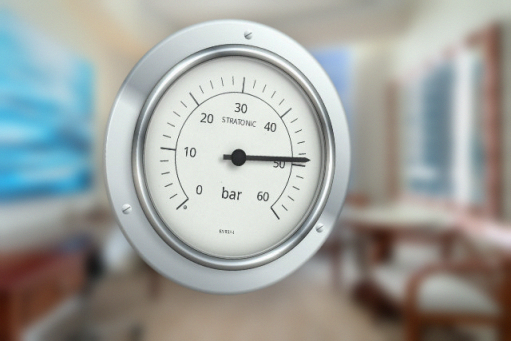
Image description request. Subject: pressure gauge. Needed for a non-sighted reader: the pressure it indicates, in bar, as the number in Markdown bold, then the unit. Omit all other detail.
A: **49** bar
